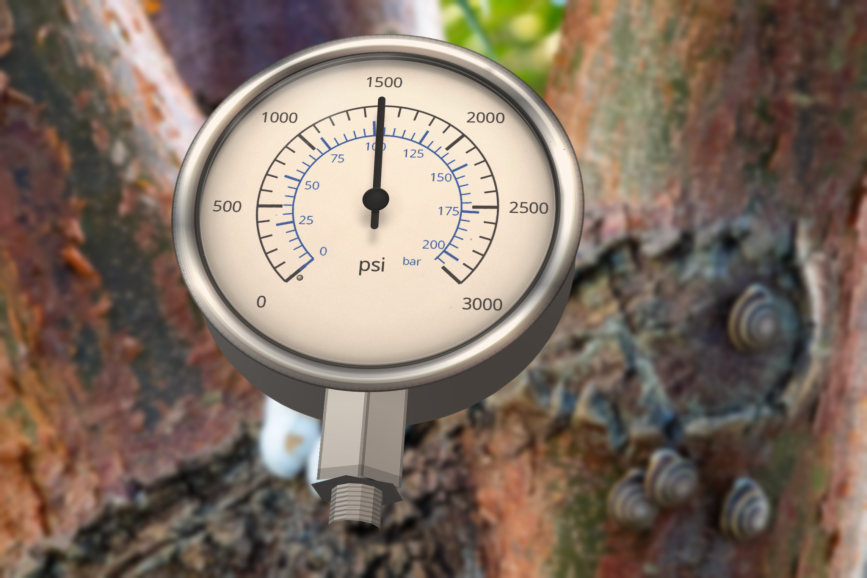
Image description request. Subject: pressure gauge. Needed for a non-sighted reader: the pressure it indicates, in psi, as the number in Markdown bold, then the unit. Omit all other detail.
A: **1500** psi
